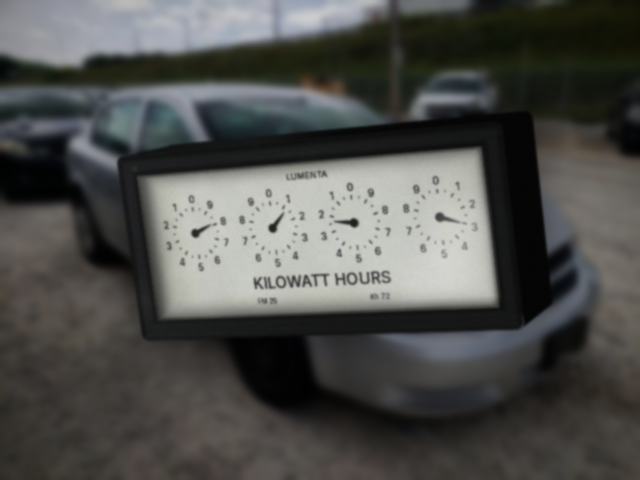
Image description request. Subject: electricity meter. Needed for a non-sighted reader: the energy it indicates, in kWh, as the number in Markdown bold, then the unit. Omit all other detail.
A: **8123** kWh
